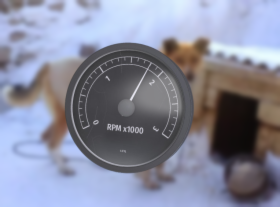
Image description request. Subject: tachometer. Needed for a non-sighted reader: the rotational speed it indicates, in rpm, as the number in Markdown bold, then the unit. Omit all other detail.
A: **1800** rpm
